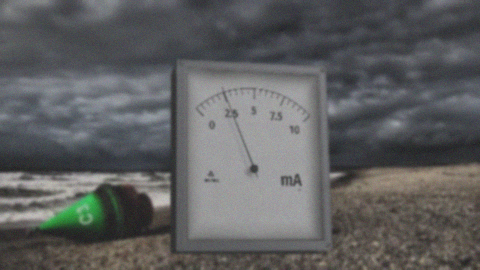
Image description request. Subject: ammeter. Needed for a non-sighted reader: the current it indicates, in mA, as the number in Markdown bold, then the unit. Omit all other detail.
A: **2.5** mA
